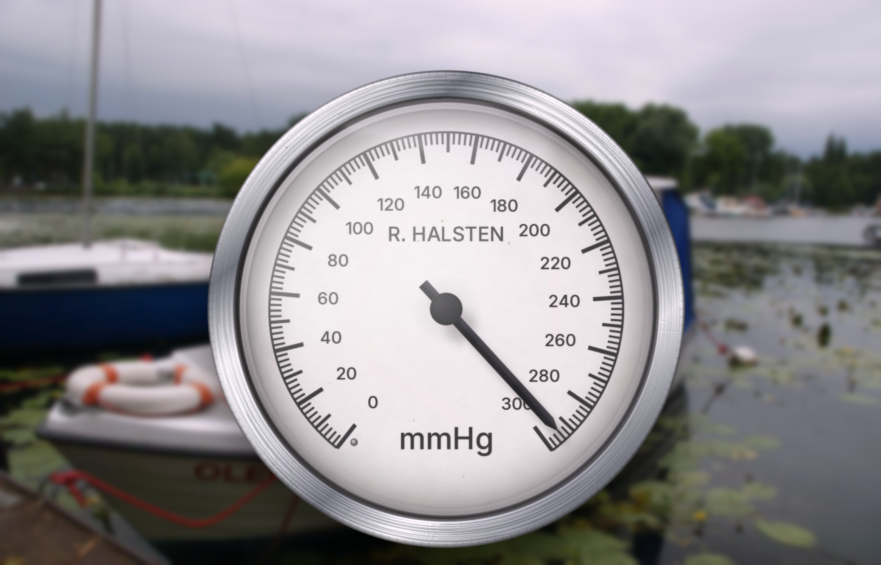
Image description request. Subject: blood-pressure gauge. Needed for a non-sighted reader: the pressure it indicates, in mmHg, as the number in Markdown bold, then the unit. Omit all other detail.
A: **294** mmHg
